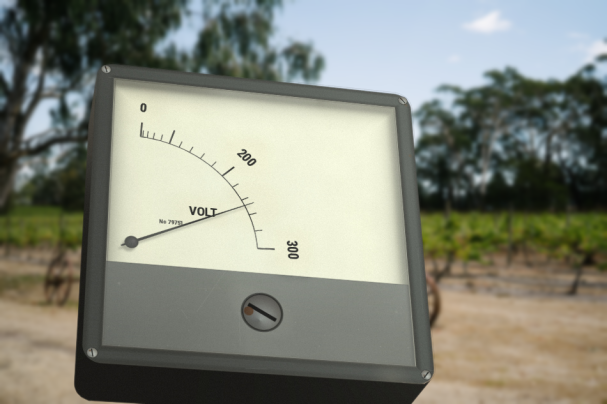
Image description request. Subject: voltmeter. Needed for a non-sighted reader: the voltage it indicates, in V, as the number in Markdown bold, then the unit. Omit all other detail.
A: **250** V
